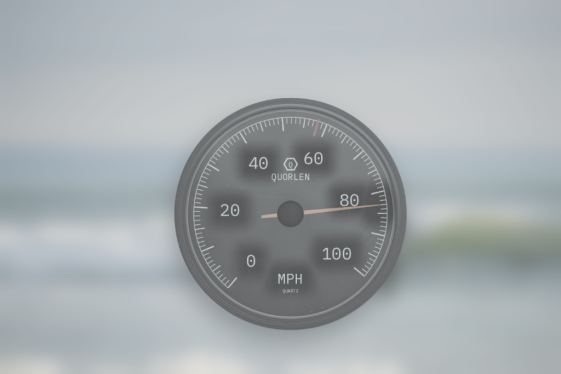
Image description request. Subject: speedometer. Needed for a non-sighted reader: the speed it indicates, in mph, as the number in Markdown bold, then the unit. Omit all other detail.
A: **83** mph
